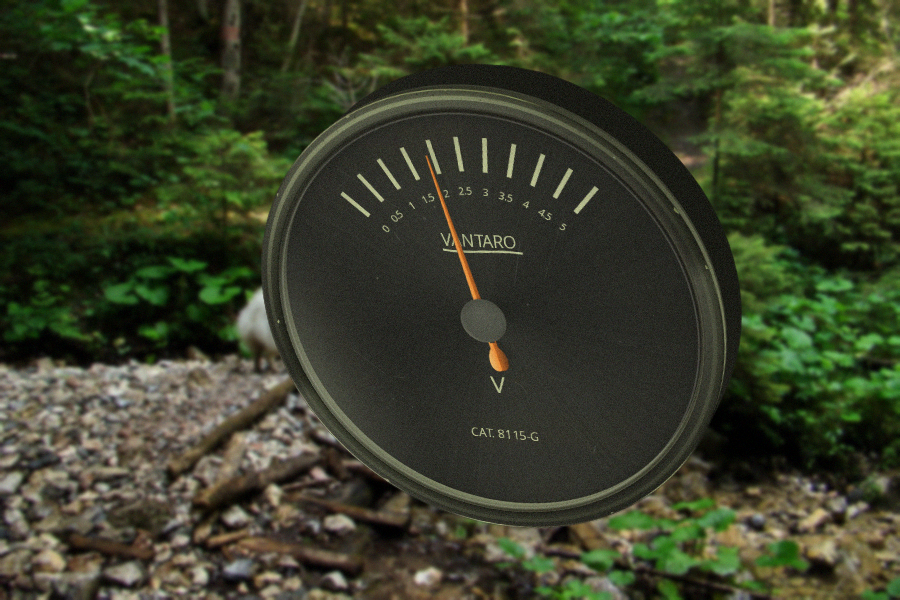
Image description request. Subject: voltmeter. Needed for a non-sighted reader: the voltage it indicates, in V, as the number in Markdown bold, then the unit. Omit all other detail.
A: **2** V
